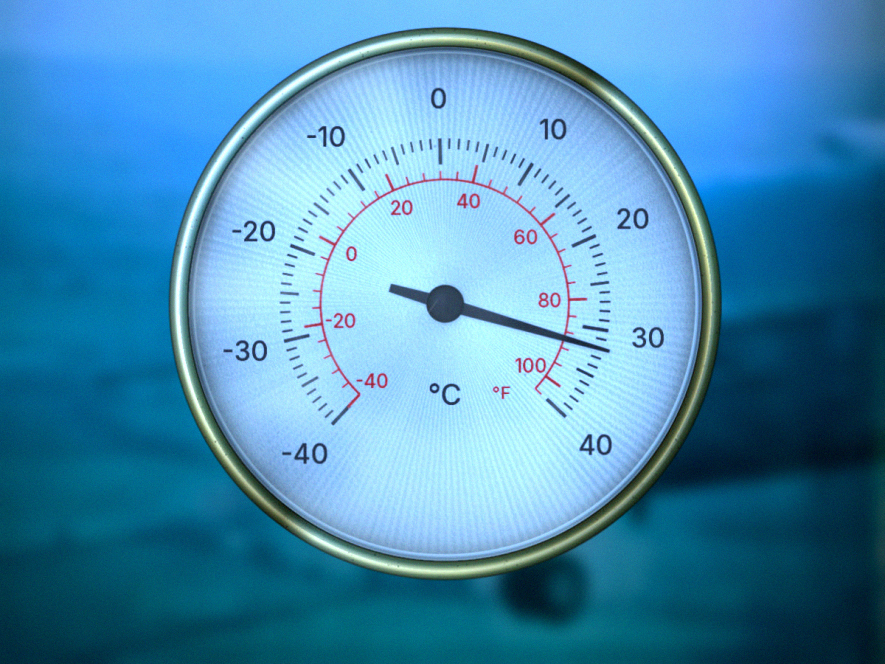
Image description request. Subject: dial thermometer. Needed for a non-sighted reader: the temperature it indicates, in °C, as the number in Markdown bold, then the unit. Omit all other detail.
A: **32** °C
